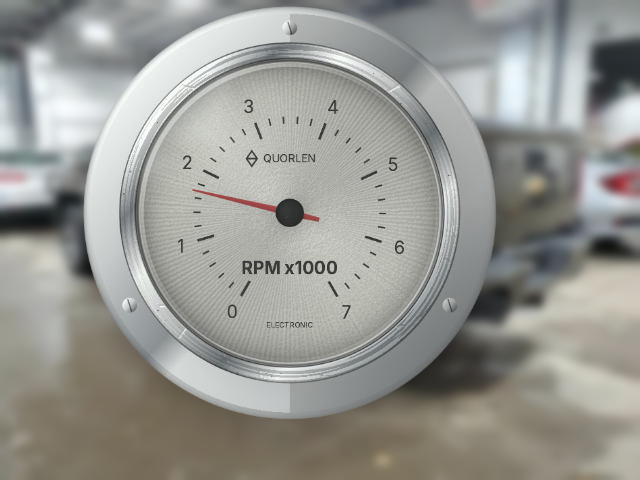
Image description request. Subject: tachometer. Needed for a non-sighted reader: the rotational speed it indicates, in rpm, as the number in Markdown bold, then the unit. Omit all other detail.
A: **1700** rpm
